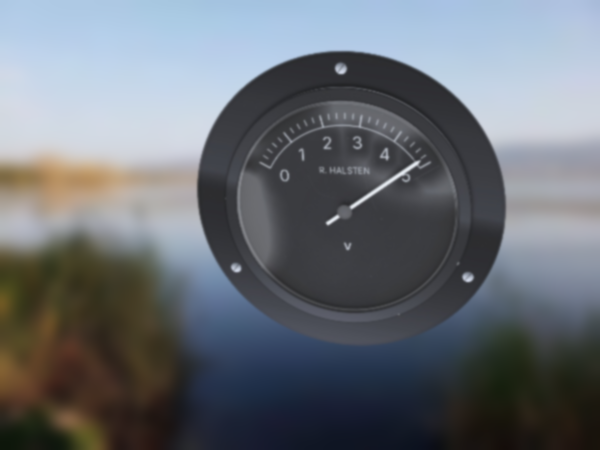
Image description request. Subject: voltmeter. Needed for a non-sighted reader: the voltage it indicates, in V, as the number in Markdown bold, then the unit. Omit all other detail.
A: **4.8** V
